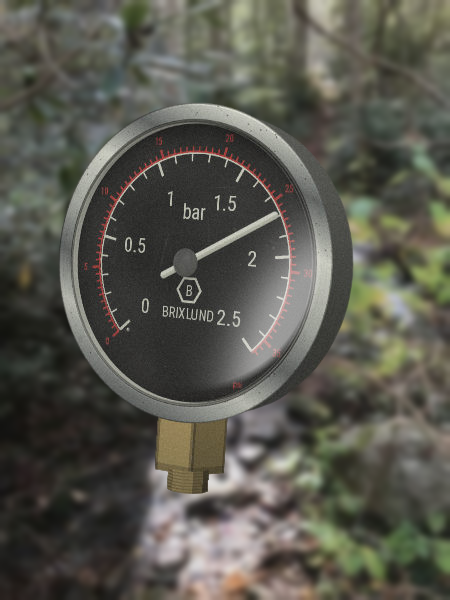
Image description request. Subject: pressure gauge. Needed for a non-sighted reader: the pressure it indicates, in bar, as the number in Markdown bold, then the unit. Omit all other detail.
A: **1.8** bar
